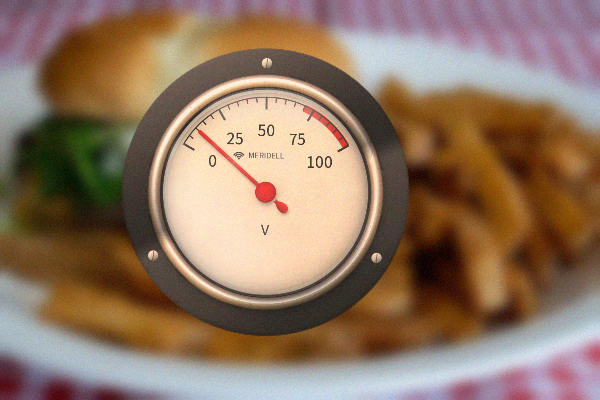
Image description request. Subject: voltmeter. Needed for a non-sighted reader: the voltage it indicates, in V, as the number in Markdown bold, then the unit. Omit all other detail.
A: **10** V
